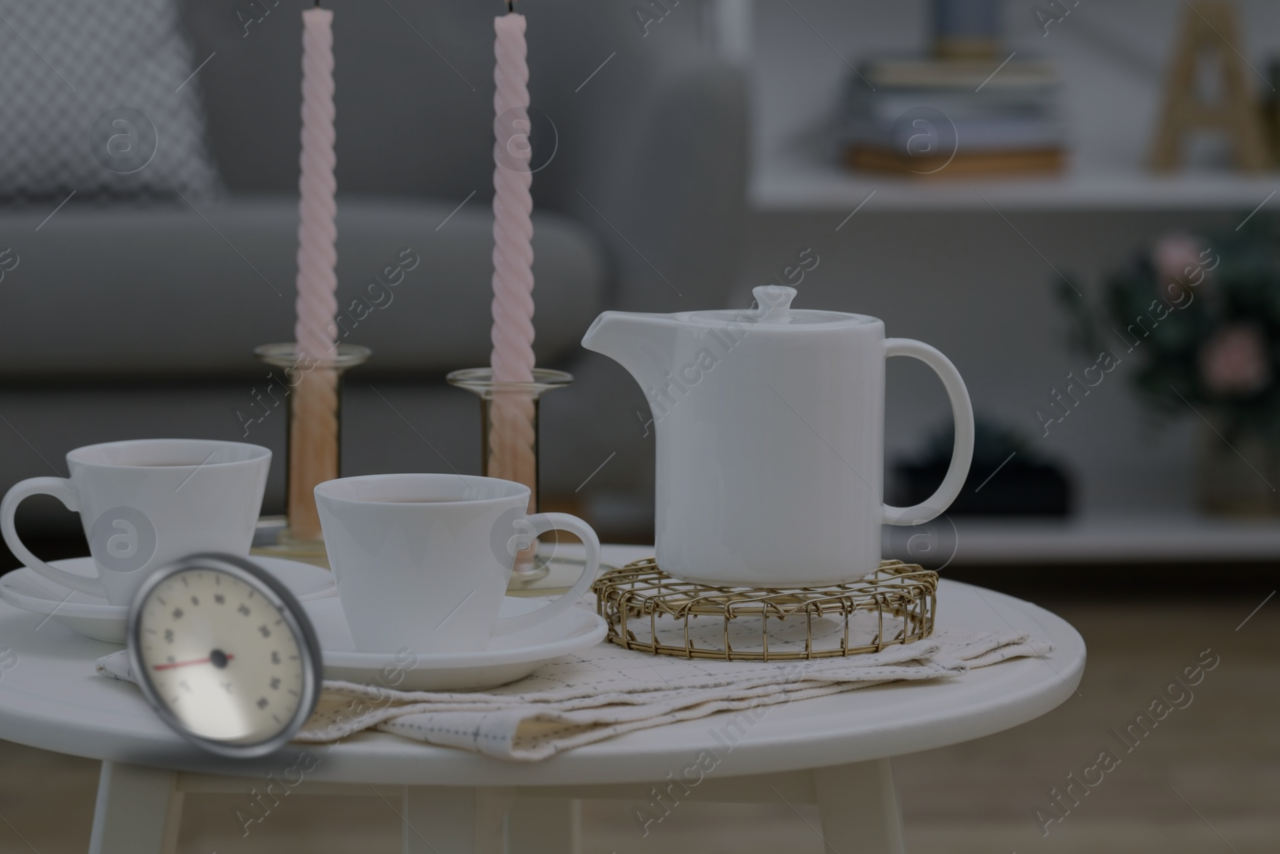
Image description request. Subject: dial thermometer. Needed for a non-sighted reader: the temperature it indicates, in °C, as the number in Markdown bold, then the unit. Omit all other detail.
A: **-30** °C
